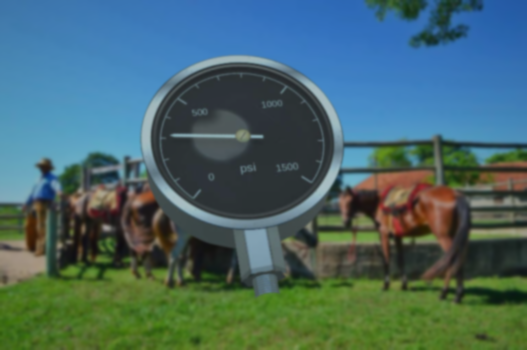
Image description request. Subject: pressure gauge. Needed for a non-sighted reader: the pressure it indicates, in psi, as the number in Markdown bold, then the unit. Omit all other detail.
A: **300** psi
